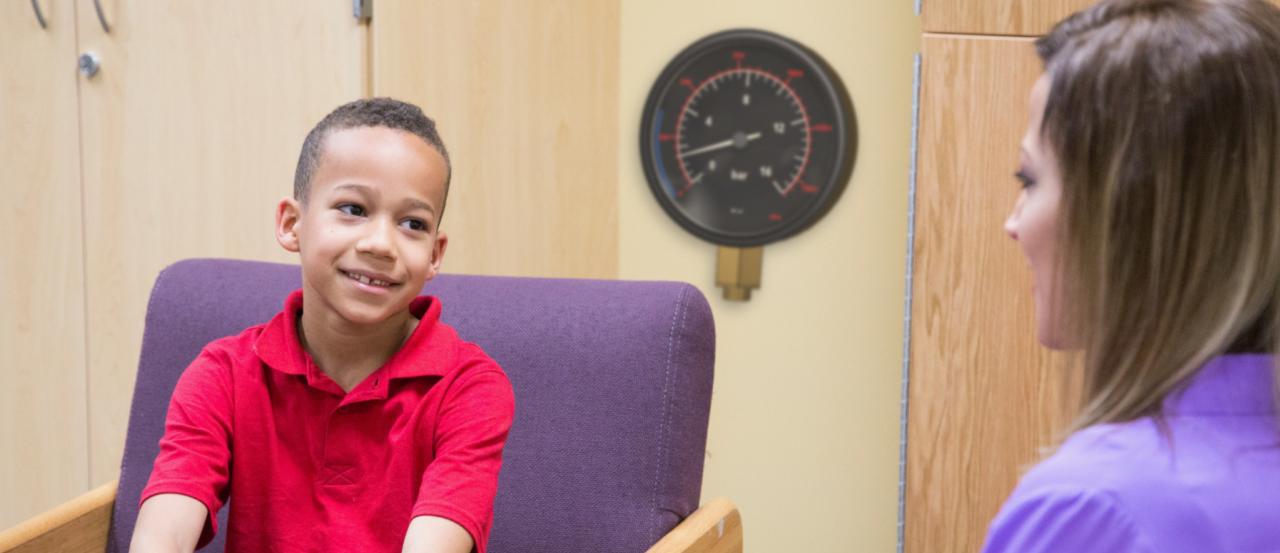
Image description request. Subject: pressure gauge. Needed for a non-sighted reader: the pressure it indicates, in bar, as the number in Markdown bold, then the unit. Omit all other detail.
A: **1.5** bar
